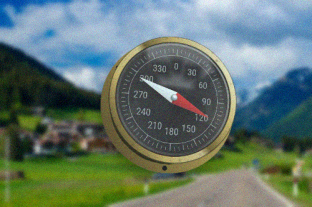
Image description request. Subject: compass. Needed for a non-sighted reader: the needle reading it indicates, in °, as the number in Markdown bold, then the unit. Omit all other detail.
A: **115** °
